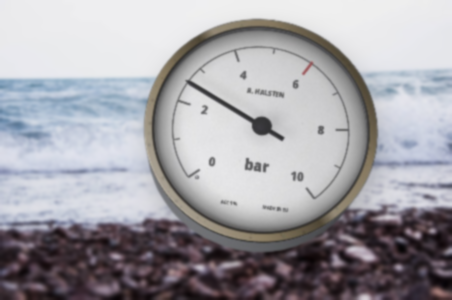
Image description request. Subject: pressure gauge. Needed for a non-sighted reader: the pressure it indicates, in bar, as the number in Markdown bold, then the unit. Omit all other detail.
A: **2.5** bar
